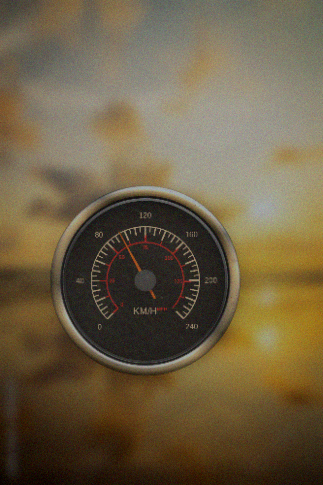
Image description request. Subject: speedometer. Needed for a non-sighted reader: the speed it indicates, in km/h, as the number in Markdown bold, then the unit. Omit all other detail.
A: **95** km/h
